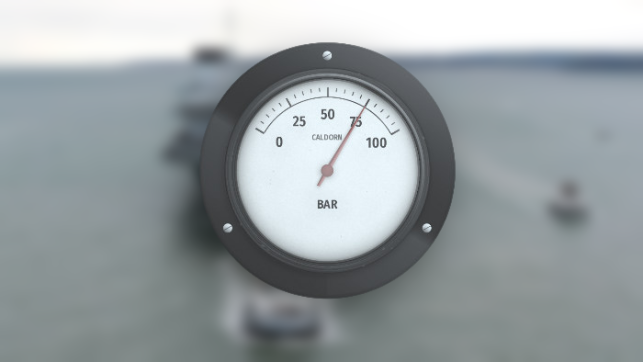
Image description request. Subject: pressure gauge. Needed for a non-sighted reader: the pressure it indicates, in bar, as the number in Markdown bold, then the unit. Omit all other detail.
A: **75** bar
